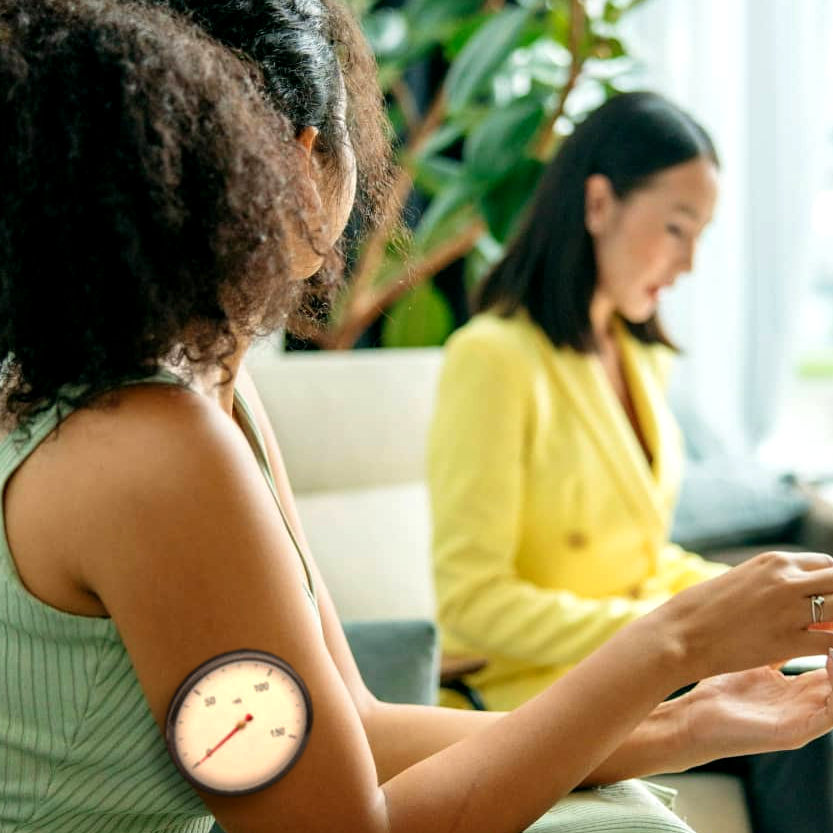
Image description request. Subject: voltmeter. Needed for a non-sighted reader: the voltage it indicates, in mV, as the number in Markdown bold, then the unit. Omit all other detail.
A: **0** mV
